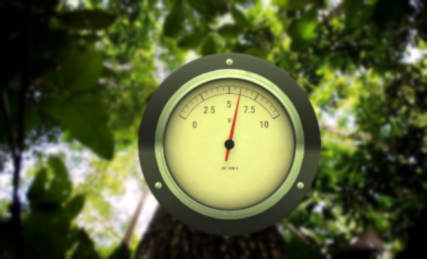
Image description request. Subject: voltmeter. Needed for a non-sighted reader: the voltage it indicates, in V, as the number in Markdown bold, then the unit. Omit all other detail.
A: **6** V
